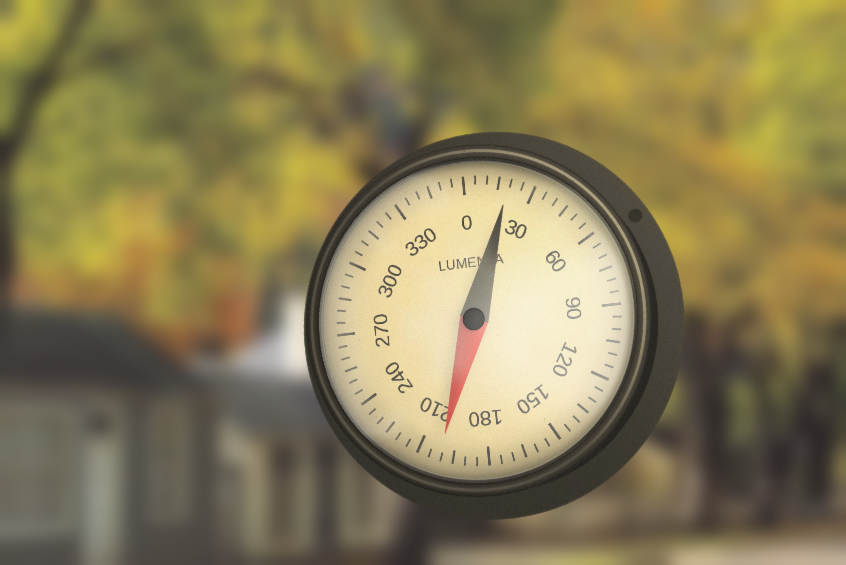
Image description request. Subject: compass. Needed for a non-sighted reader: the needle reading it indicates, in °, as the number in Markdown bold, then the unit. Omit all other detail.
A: **200** °
